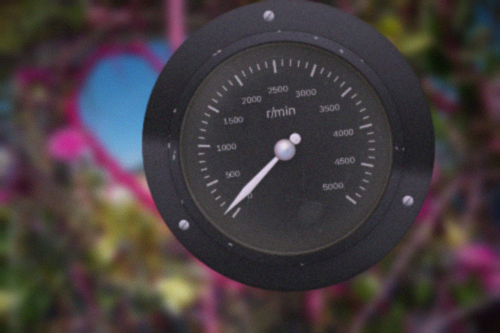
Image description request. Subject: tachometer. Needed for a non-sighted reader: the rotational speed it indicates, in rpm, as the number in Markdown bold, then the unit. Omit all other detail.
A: **100** rpm
